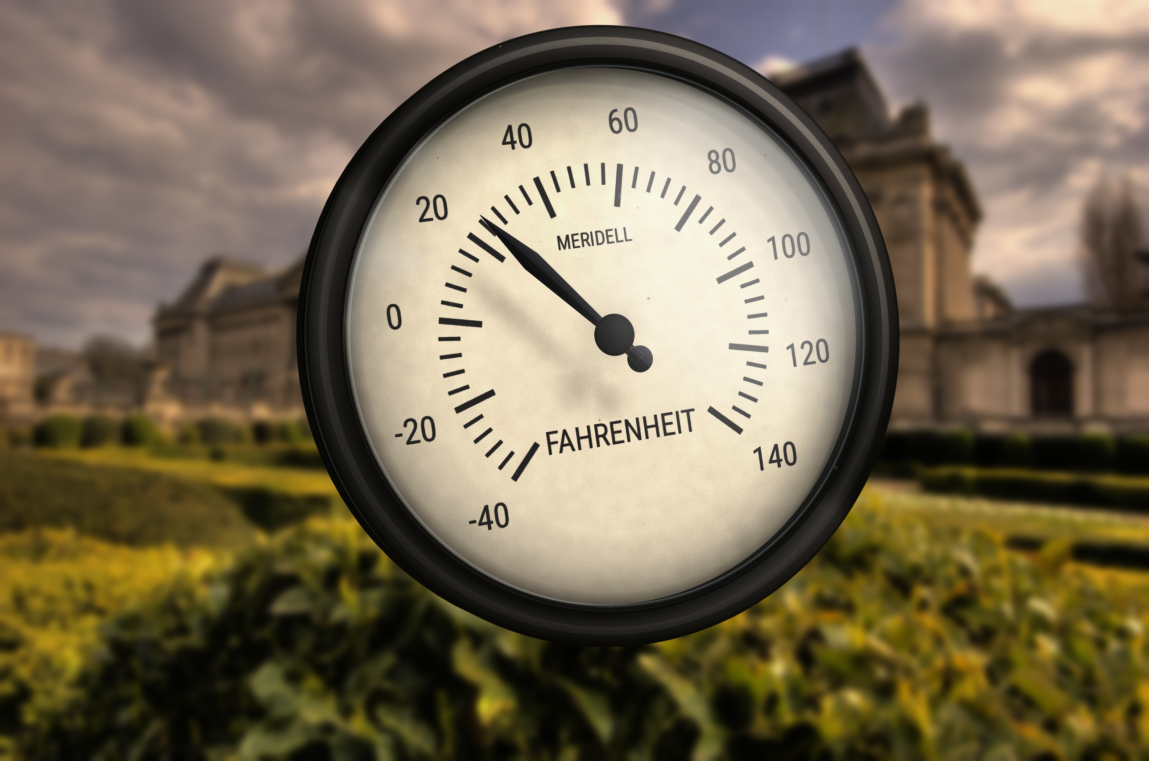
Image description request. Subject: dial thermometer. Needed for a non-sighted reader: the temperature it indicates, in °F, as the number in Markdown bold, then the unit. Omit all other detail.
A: **24** °F
